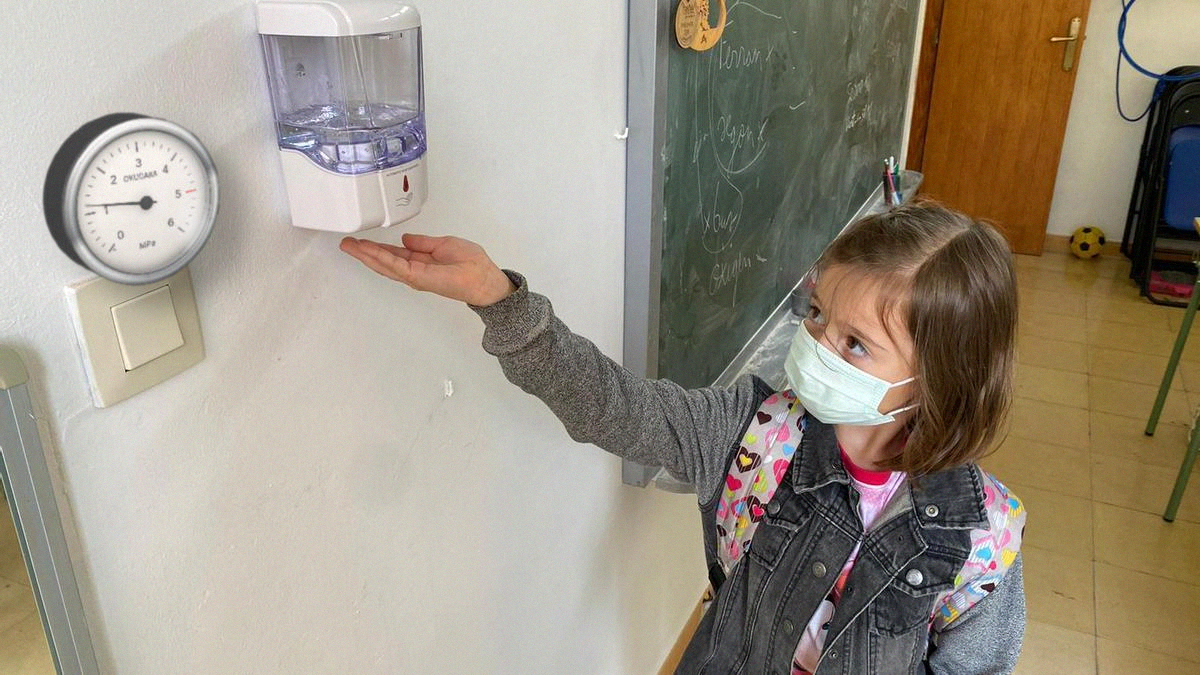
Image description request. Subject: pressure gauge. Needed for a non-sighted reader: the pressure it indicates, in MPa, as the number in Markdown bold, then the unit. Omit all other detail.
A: **1.2** MPa
